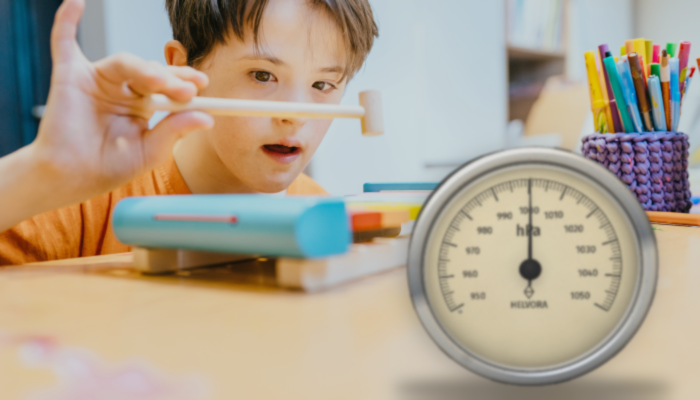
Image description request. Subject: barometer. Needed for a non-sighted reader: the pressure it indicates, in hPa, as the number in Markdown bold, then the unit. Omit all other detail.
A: **1000** hPa
